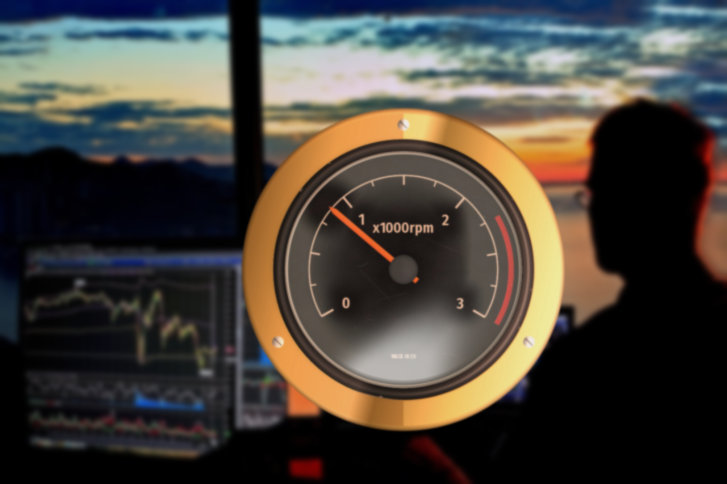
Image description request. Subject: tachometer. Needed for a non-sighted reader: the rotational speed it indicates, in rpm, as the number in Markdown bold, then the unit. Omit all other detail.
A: **875** rpm
